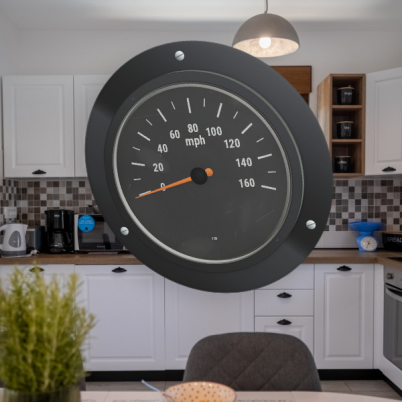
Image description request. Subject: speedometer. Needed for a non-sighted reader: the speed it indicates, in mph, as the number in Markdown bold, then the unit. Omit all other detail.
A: **0** mph
